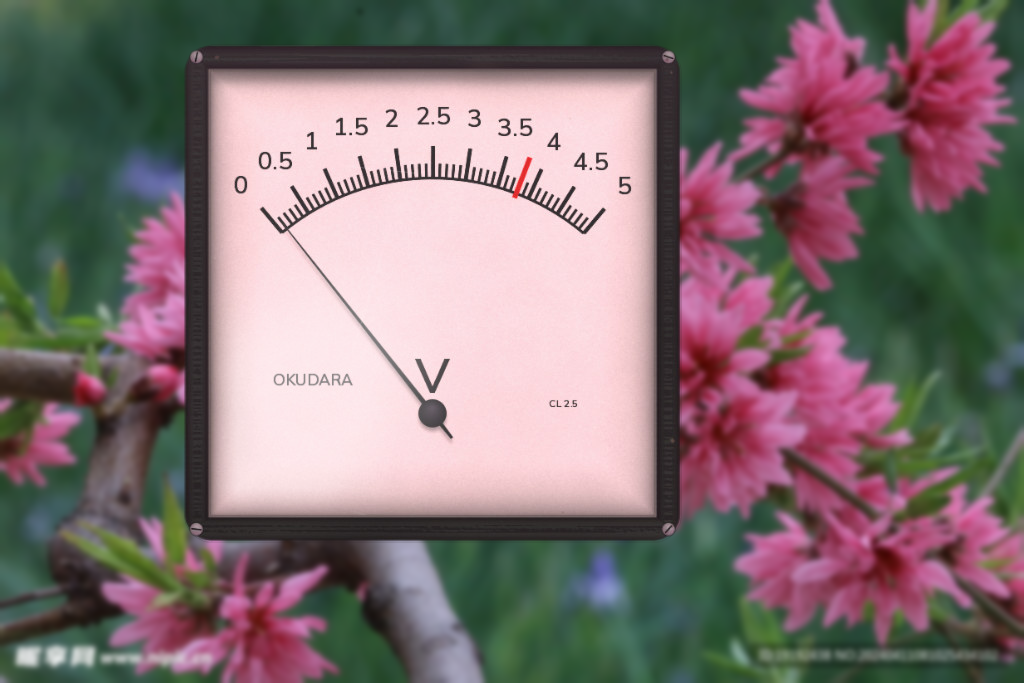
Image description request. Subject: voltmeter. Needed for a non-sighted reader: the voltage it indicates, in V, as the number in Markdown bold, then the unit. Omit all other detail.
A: **0.1** V
